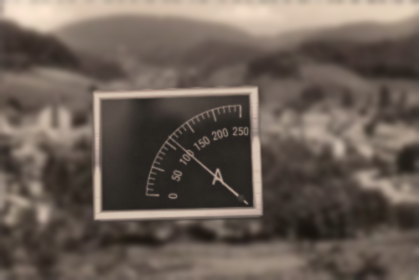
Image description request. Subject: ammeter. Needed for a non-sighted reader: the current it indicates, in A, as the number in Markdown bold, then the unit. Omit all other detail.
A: **110** A
